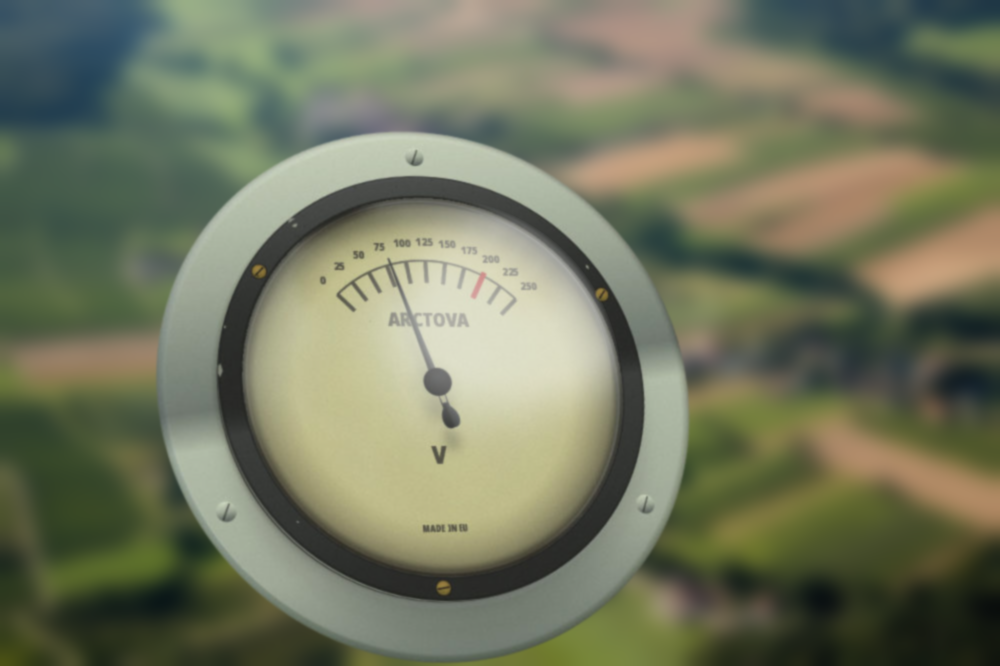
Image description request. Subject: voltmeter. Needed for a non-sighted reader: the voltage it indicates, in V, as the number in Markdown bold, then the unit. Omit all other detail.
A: **75** V
